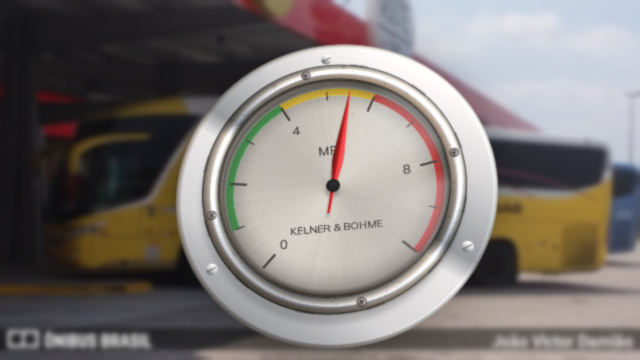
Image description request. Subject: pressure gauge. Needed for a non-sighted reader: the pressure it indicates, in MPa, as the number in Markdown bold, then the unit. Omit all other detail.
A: **5.5** MPa
